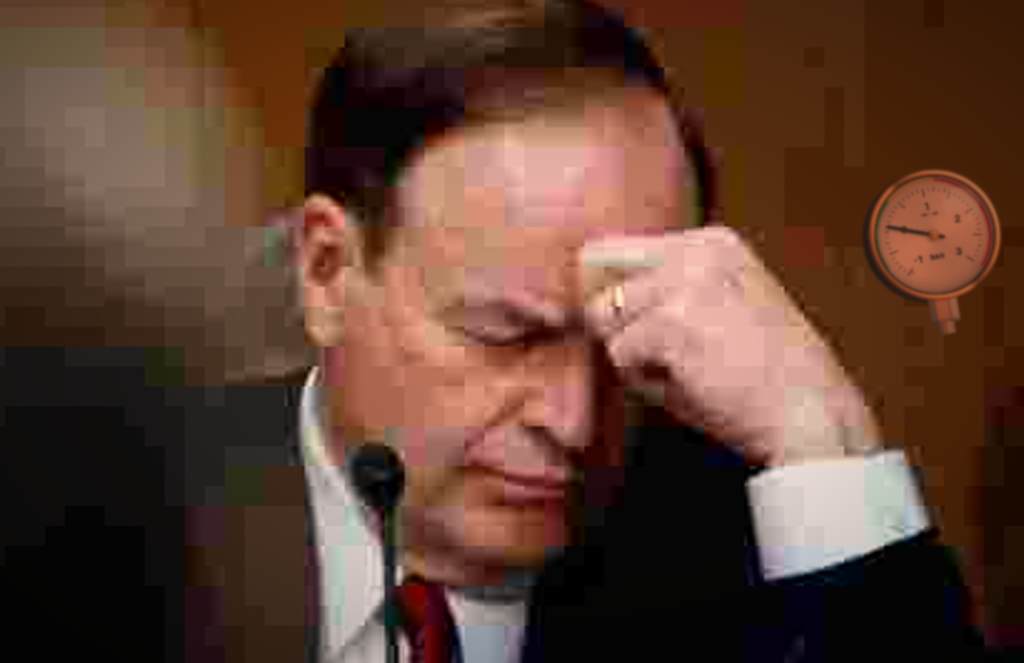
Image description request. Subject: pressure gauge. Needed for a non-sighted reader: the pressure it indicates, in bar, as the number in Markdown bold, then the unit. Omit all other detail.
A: **0** bar
